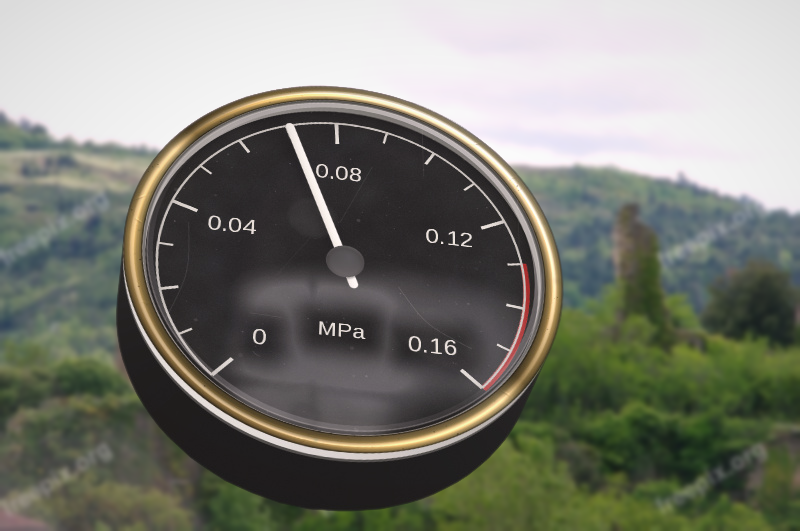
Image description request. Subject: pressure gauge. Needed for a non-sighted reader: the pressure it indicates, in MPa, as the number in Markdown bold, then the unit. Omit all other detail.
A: **0.07** MPa
